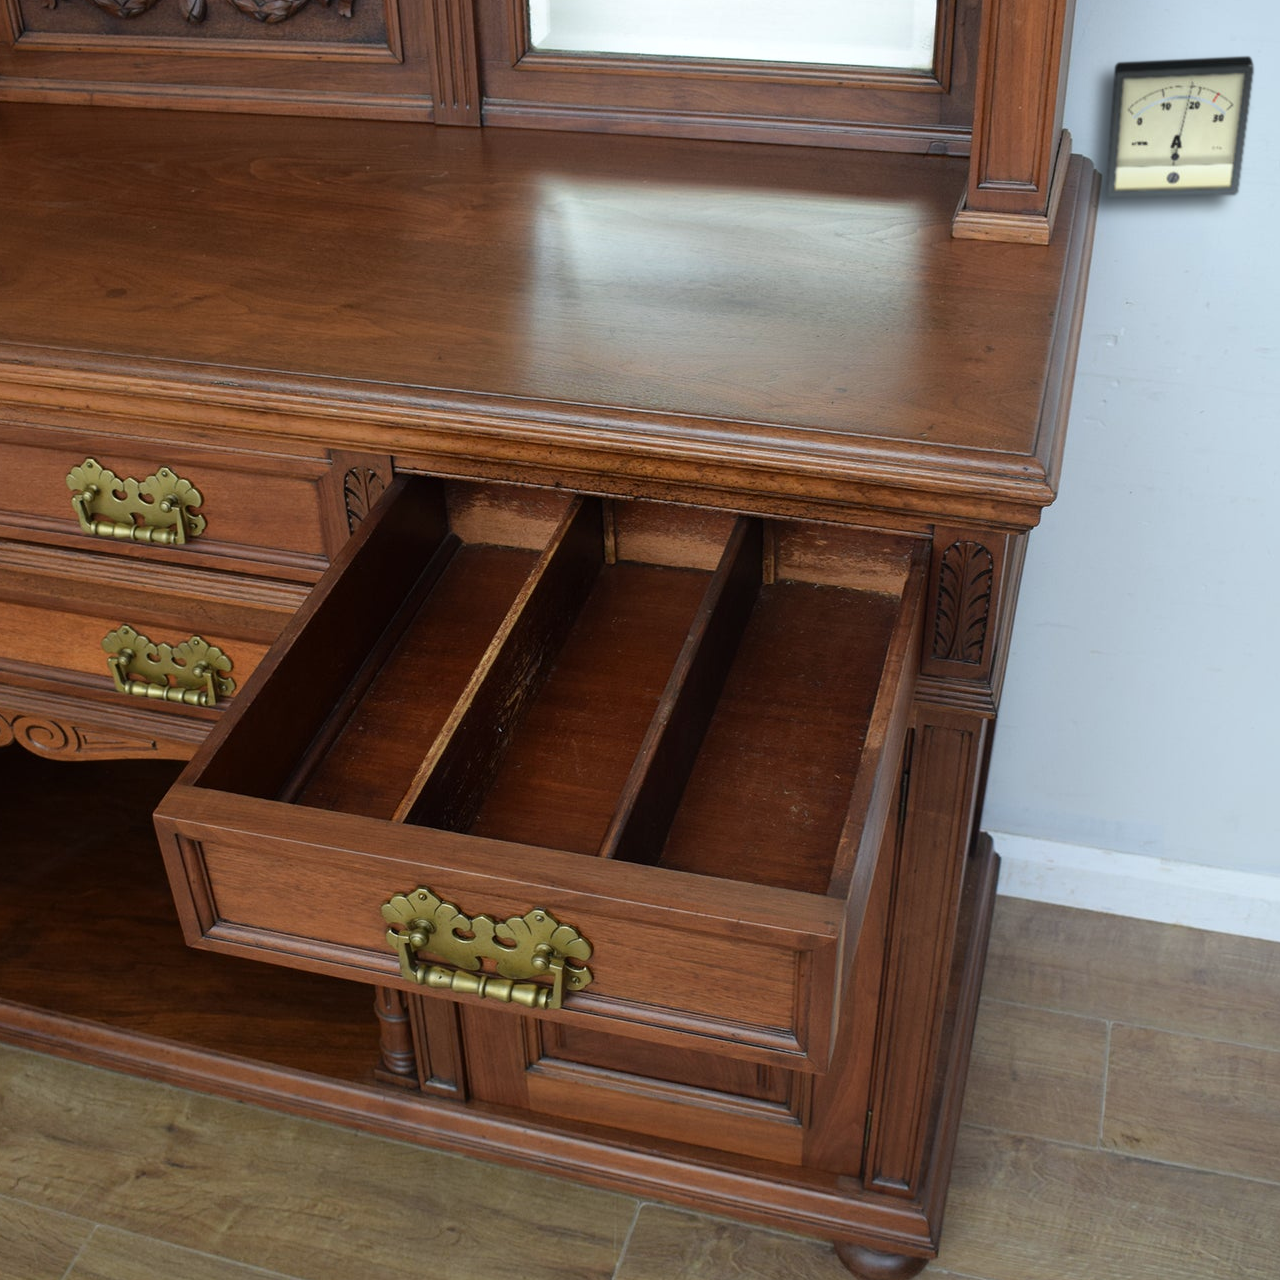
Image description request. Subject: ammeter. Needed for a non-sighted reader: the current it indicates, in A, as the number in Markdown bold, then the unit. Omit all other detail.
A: **17.5** A
